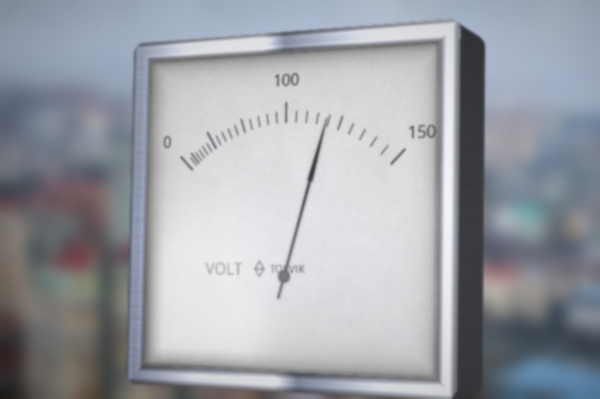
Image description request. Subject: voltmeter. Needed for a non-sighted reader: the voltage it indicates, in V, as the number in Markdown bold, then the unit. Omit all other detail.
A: **120** V
